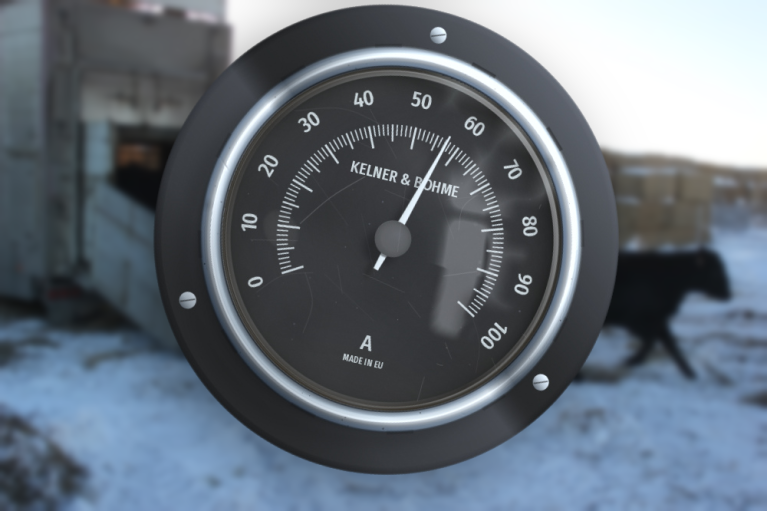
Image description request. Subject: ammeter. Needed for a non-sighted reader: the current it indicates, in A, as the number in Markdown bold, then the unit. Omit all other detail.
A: **57** A
